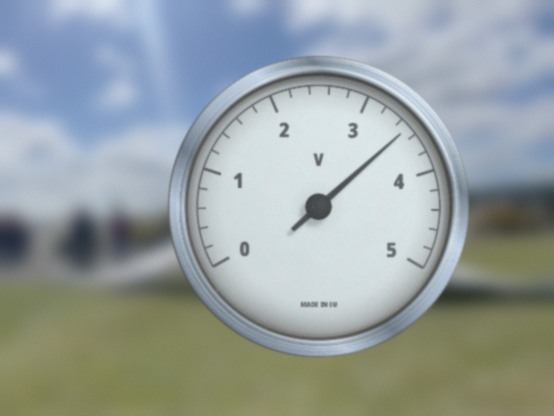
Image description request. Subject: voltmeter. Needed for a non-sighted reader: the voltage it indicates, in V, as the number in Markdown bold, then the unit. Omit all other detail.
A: **3.5** V
